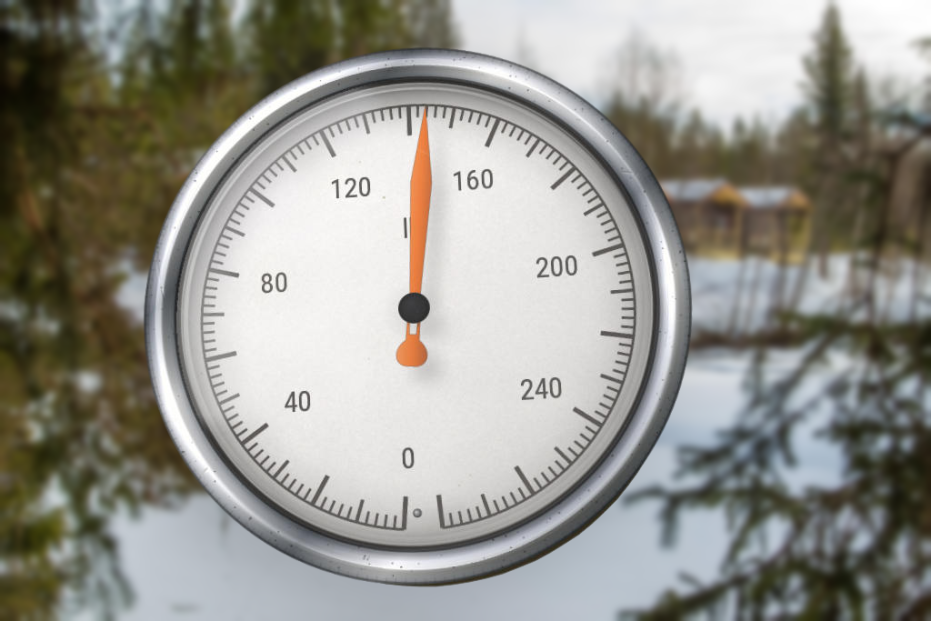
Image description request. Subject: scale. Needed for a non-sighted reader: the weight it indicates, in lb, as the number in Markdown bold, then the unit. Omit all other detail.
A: **144** lb
